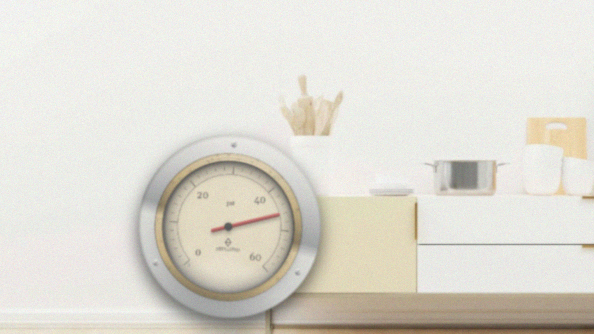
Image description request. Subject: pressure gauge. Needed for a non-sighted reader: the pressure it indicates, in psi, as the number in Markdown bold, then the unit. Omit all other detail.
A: **46** psi
